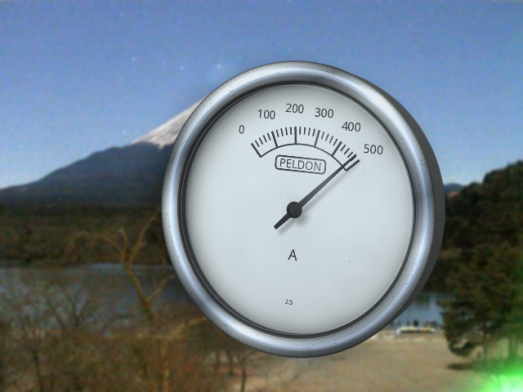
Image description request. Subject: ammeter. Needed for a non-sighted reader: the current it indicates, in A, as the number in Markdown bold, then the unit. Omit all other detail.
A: **480** A
